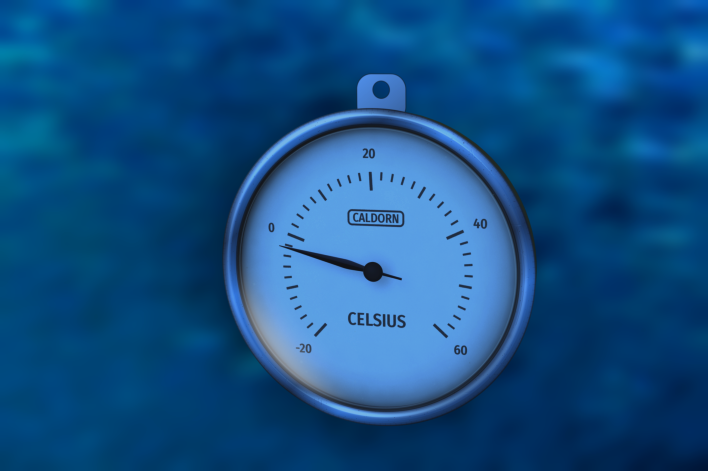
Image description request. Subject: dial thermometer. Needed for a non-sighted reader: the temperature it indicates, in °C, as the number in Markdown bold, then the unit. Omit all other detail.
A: **-2** °C
